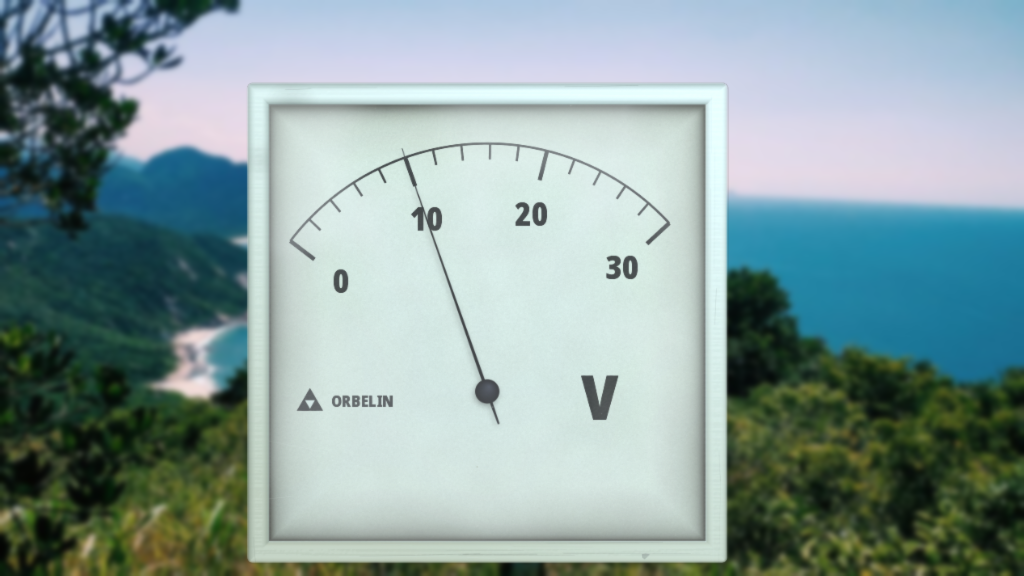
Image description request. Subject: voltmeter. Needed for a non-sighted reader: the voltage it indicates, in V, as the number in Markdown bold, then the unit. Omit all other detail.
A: **10** V
